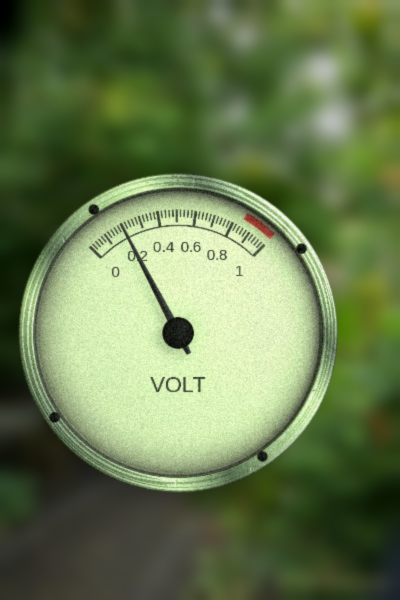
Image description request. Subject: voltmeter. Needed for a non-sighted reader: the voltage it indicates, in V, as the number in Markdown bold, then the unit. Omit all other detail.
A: **0.2** V
